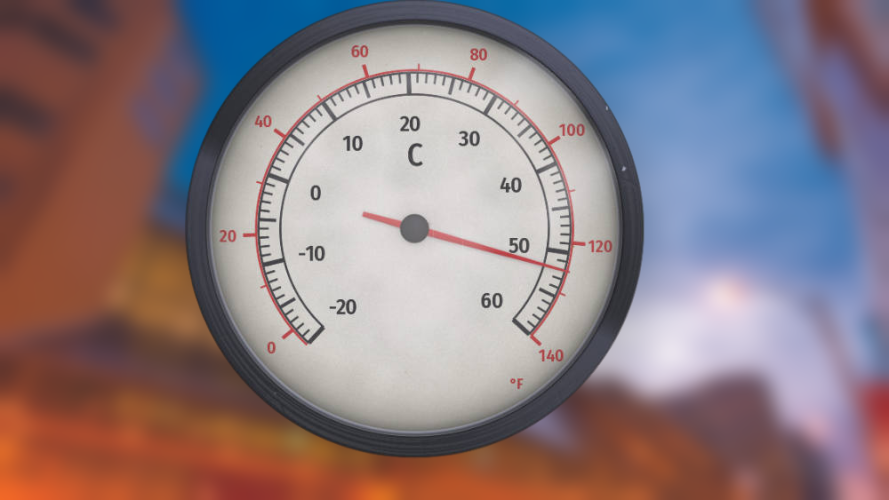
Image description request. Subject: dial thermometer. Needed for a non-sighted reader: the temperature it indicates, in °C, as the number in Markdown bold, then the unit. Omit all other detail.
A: **52** °C
